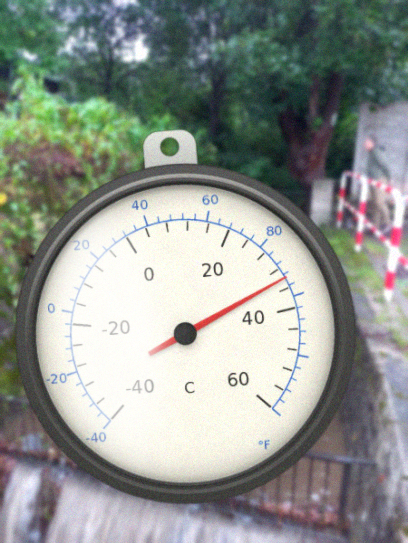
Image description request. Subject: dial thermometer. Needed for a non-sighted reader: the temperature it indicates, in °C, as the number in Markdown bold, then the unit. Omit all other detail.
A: **34** °C
